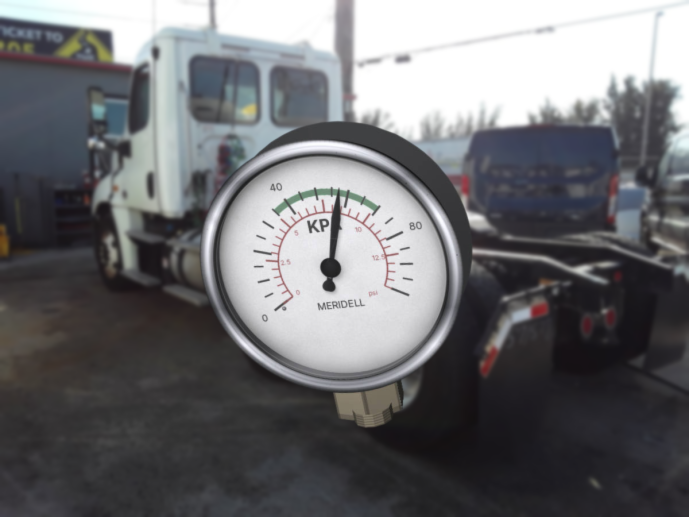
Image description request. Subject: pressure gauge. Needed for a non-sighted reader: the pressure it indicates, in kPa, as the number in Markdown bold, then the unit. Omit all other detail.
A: **57.5** kPa
